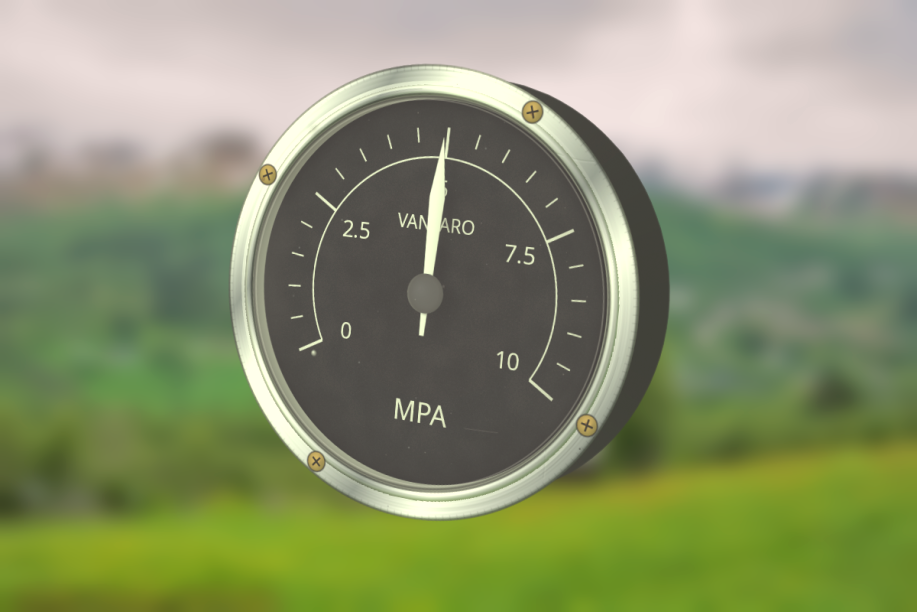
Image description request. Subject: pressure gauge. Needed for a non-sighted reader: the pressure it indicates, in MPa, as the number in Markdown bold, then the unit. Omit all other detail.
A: **5** MPa
